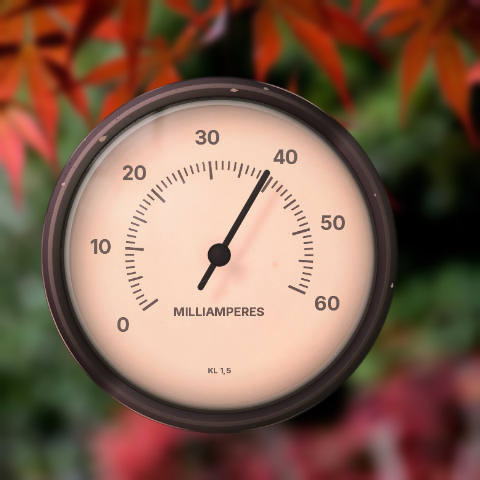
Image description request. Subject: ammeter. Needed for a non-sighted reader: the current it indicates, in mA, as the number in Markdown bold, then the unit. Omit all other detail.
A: **39** mA
